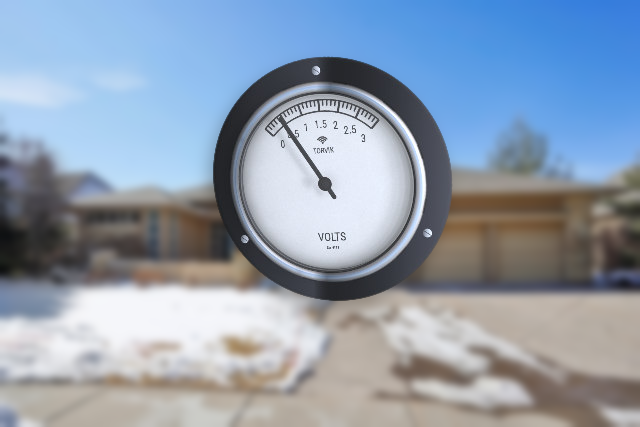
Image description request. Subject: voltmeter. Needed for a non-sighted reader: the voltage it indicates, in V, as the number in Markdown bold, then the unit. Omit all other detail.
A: **0.5** V
